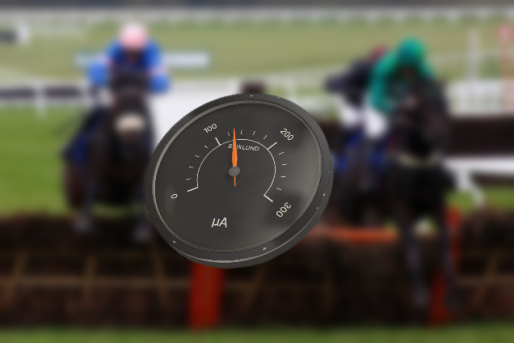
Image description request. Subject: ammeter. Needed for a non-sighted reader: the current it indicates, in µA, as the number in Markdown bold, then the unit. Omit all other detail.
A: **130** µA
